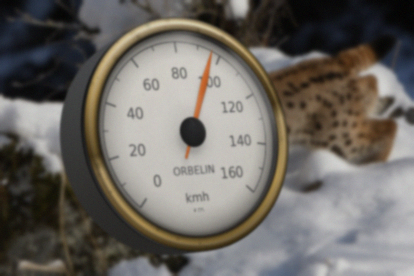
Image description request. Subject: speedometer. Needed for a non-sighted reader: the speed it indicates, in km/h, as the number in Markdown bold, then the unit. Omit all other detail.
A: **95** km/h
